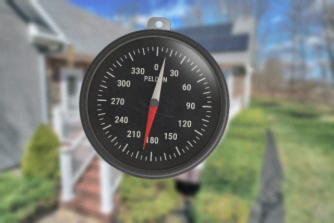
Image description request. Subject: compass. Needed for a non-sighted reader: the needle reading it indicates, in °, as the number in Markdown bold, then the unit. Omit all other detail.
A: **190** °
